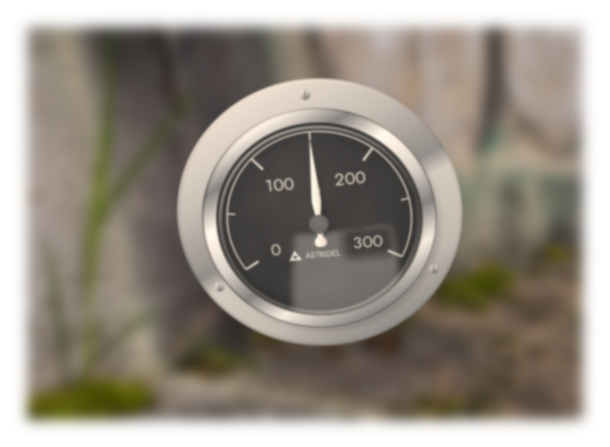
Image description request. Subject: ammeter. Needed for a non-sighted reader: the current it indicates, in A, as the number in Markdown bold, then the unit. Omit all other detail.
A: **150** A
